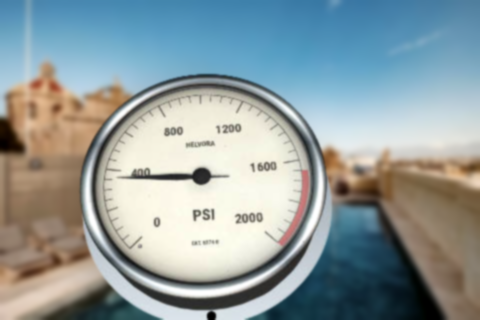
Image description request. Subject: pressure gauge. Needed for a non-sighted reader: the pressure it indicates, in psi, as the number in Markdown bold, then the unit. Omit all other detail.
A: **350** psi
